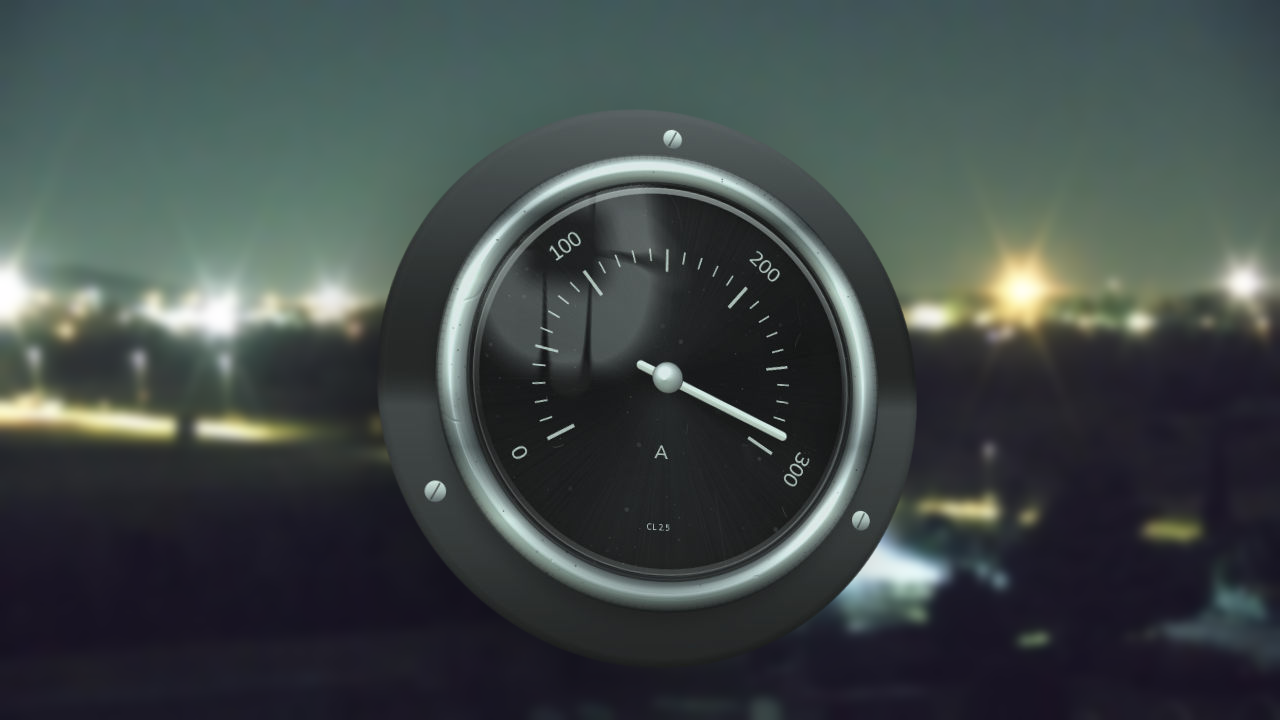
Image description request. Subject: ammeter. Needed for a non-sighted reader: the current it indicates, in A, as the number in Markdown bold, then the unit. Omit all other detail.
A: **290** A
